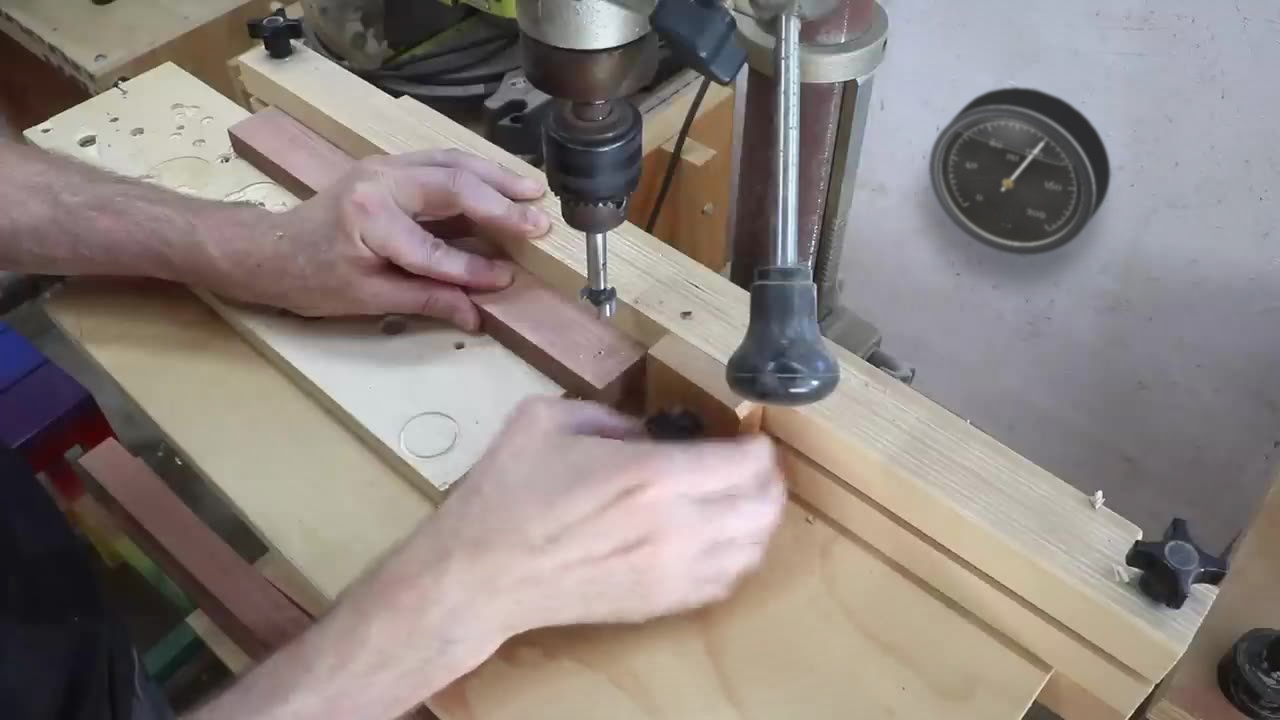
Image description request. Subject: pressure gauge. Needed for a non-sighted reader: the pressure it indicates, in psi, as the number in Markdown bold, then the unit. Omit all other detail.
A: **120** psi
